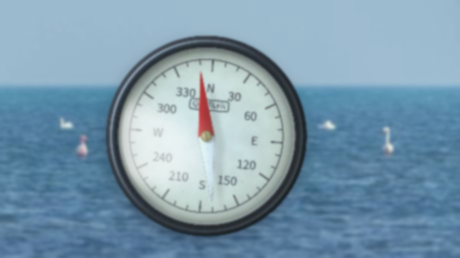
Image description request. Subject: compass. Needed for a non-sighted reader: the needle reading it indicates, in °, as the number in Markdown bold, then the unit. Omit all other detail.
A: **350** °
